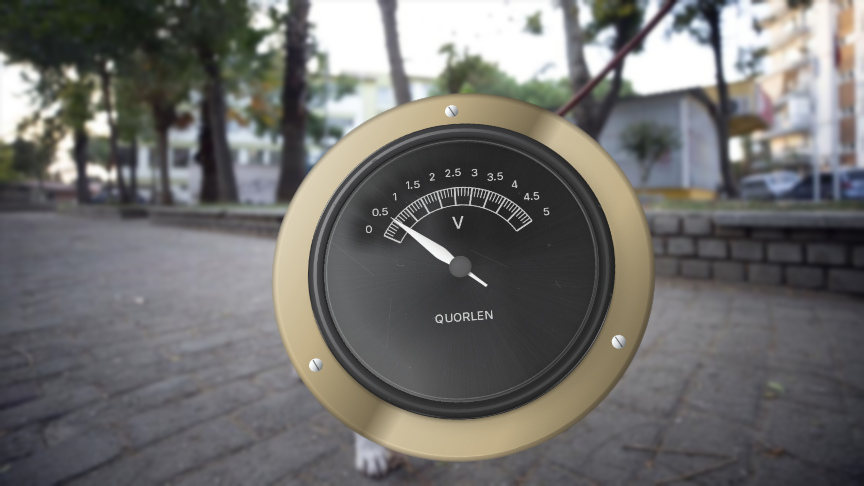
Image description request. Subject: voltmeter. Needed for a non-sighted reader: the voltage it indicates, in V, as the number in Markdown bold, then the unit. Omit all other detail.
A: **0.5** V
